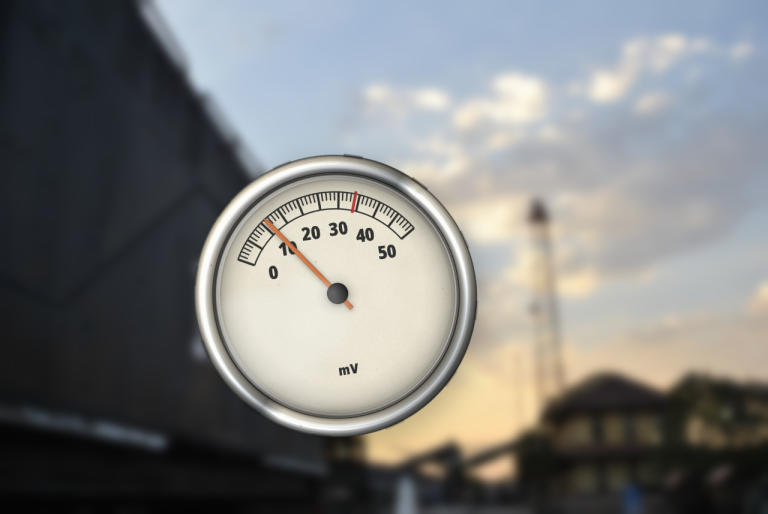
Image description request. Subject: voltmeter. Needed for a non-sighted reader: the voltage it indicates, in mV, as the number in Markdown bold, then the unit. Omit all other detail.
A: **11** mV
